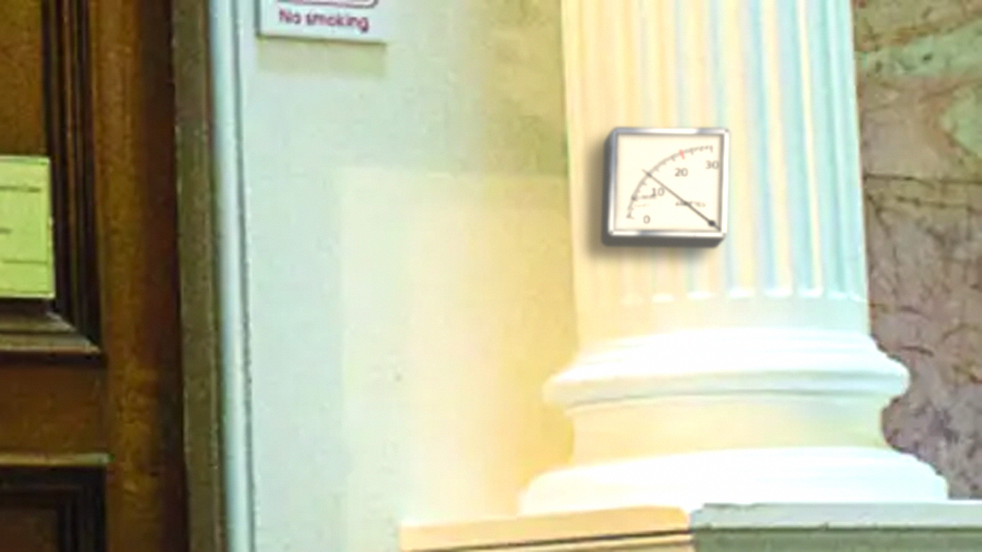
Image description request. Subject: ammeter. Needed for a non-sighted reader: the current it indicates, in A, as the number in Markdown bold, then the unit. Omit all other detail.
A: **12.5** A
